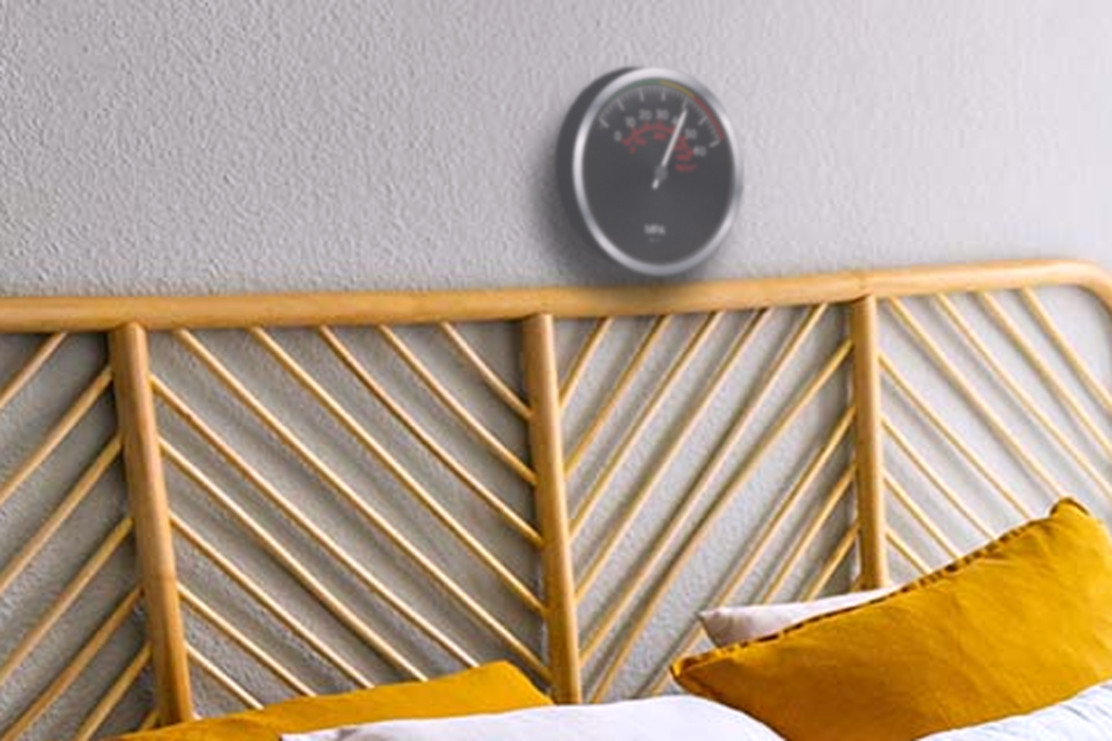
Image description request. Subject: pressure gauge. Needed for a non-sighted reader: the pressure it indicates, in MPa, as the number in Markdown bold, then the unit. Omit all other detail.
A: **40** MPa
